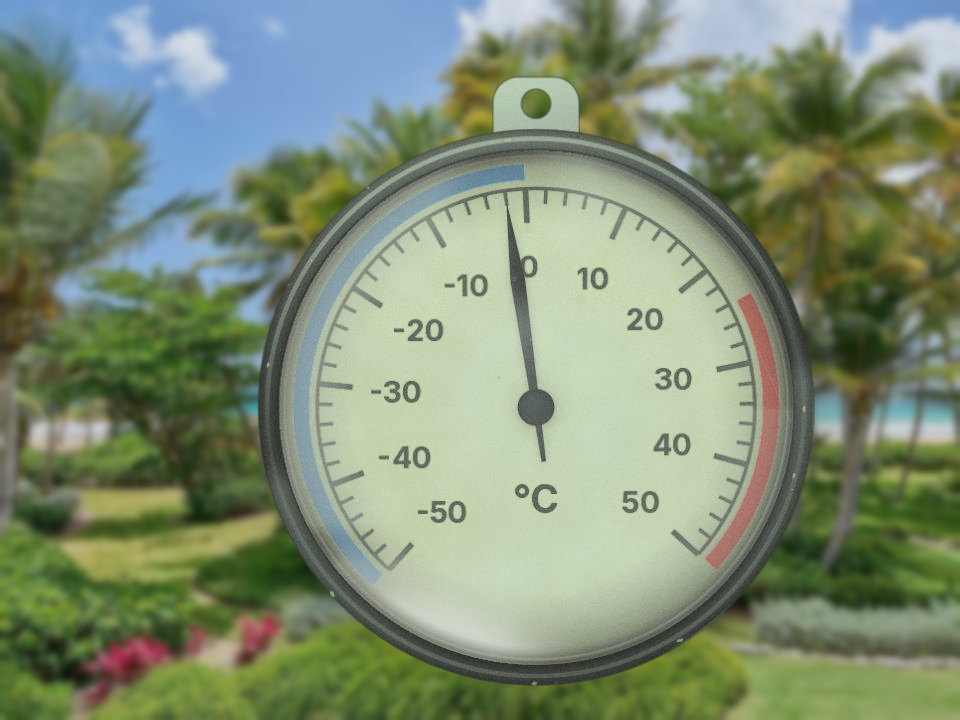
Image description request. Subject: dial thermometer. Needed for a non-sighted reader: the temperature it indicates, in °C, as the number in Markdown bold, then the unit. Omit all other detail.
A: **-2** °C
